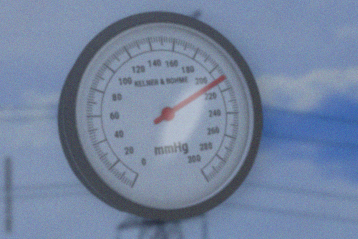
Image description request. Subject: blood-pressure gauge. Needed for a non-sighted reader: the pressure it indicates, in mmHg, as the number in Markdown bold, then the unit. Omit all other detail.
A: **210** mmHg
